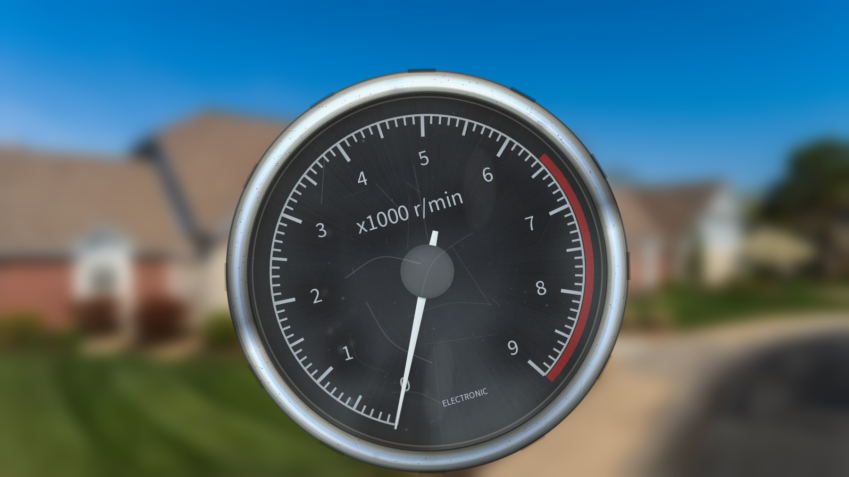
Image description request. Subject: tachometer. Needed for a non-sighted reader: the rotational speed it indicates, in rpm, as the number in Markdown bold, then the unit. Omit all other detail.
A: **0** rpm
